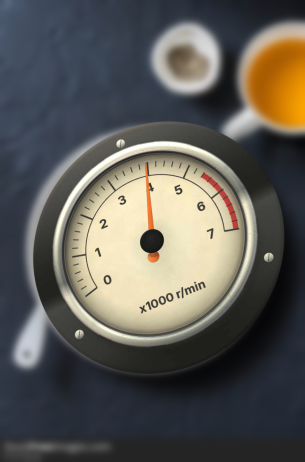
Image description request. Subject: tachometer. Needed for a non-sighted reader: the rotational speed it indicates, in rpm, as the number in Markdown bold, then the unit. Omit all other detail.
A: **4000** rpm
